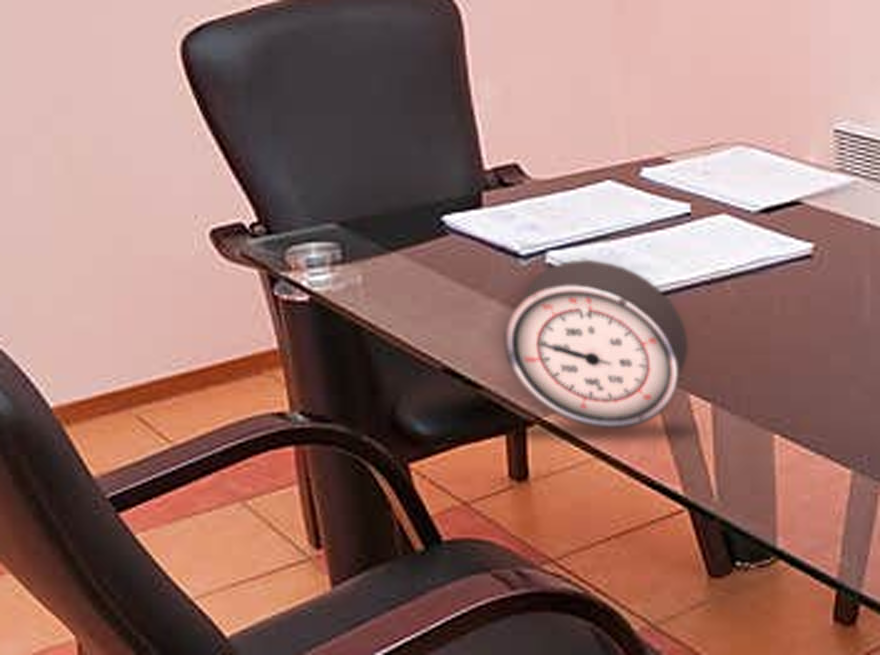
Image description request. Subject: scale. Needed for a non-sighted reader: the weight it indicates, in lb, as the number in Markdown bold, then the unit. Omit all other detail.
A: **240** lb
